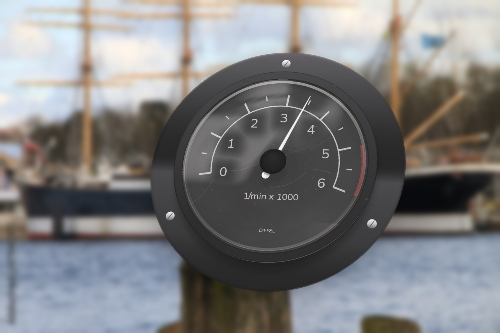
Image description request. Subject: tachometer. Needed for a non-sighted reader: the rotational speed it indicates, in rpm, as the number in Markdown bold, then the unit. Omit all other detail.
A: **3500** rpm
